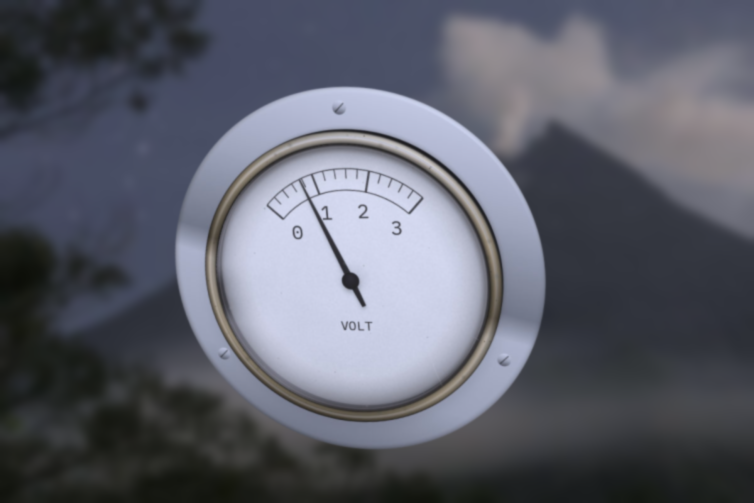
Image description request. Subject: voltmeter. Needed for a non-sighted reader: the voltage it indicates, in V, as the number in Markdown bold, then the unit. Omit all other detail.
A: **0.8** V
